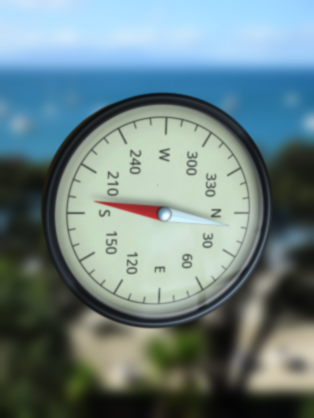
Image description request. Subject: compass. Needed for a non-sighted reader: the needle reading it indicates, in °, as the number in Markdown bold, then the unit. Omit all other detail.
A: **190** °
